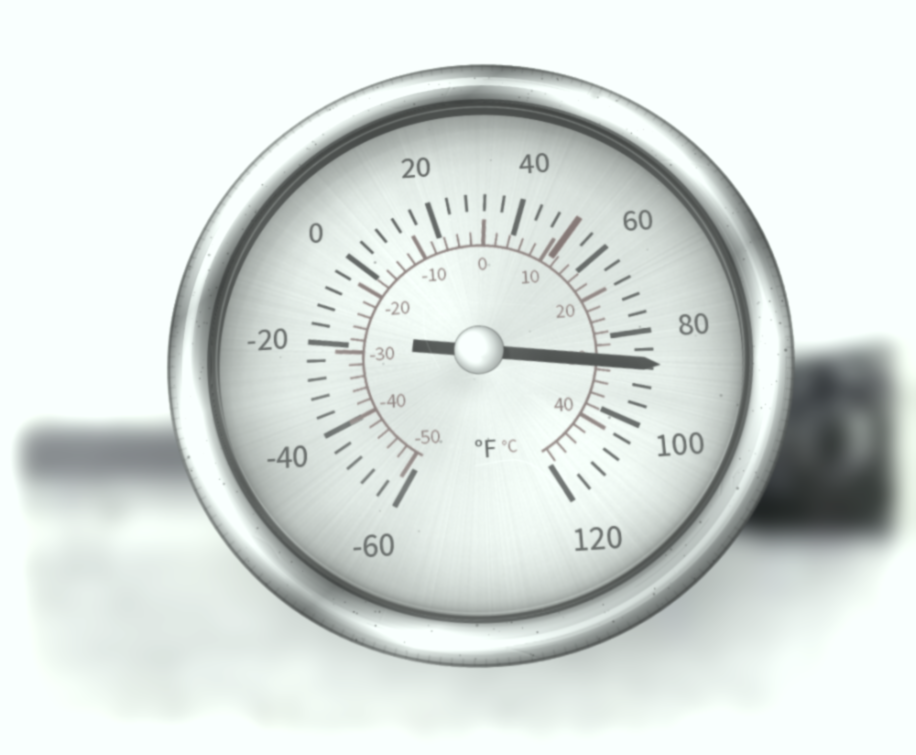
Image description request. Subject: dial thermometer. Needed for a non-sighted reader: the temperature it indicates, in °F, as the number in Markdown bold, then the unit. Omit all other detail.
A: **88** °F
